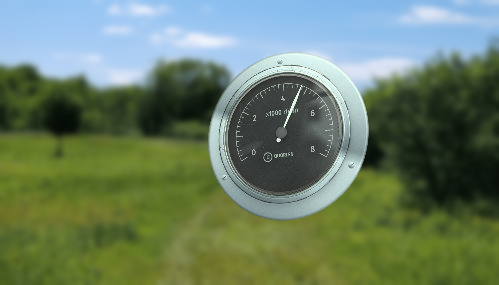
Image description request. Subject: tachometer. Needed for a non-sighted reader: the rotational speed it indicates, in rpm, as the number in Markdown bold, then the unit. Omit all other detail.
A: **4800** rpm
